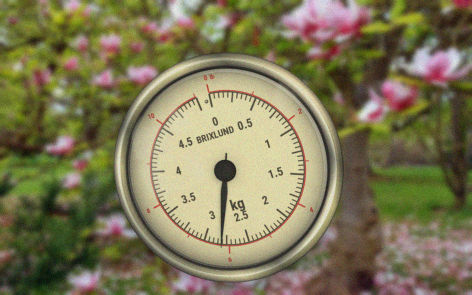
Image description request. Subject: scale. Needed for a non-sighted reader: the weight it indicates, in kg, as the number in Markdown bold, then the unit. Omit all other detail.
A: **2.8** kg
